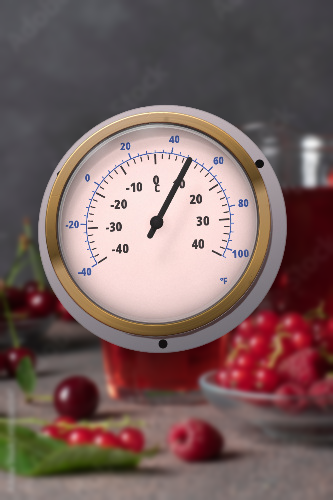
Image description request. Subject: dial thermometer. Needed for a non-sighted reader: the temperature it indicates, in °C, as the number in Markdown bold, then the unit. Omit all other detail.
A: **10** °C
